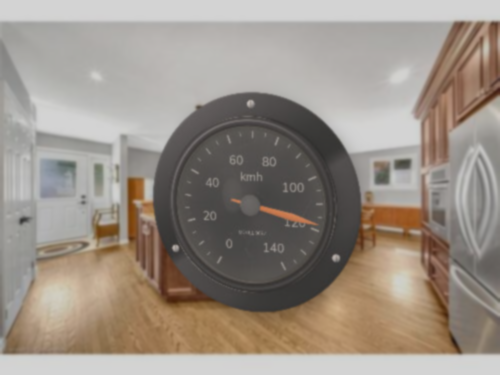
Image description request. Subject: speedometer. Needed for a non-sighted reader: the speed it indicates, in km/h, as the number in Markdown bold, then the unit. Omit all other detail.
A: **117.5** km/h
